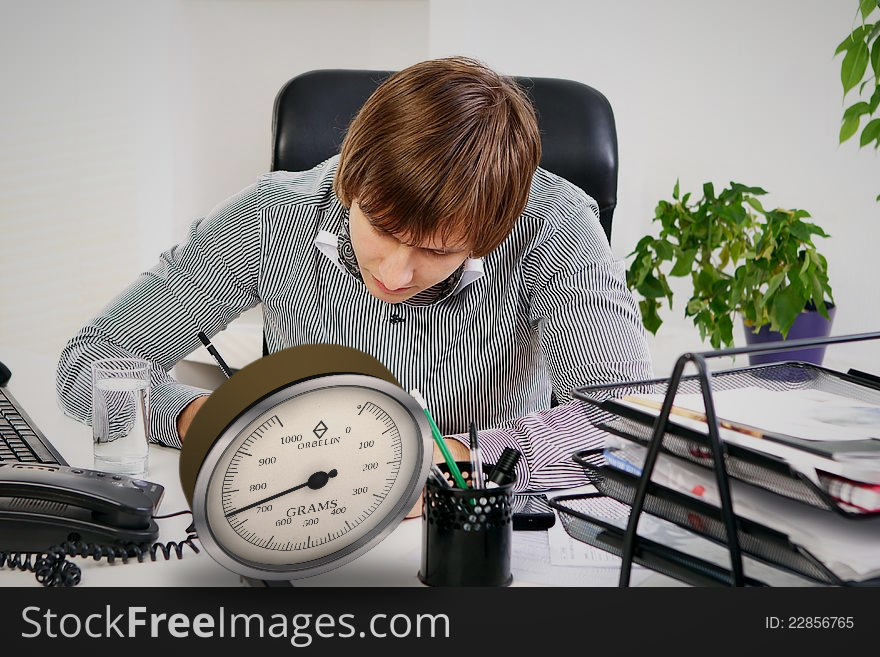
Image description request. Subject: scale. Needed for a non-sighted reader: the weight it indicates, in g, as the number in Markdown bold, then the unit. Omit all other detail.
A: **750** g
